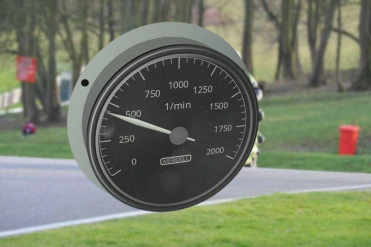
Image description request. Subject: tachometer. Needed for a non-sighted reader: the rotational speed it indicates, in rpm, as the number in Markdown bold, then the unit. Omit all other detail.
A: **450** rpm
